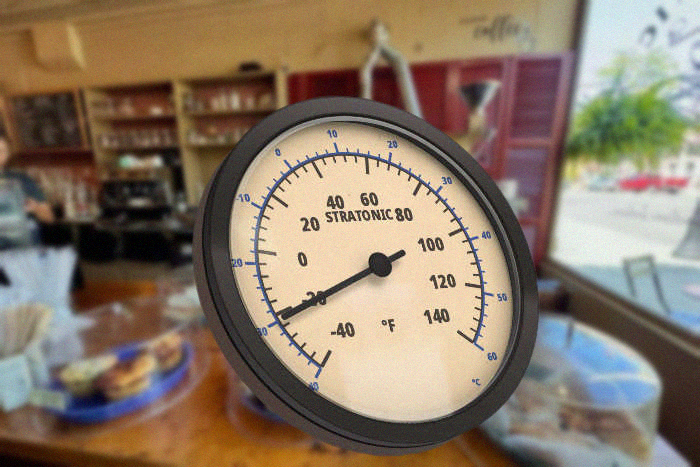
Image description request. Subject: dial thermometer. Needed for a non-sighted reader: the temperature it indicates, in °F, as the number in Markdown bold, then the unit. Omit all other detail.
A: **-22** °F
